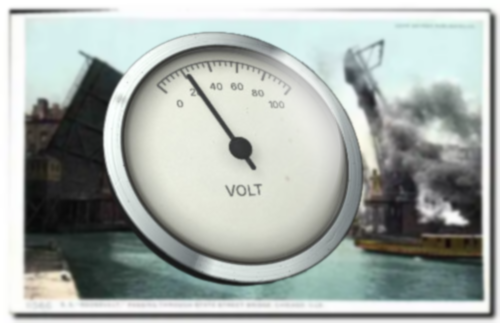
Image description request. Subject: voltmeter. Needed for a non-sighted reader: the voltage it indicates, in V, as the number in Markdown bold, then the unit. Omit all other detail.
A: **20** V
